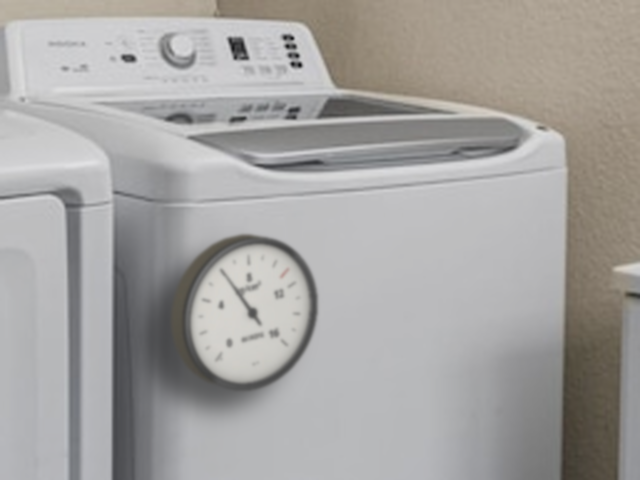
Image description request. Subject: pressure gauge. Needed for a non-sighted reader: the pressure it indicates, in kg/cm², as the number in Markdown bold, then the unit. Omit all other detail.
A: **6** kg/cm²
